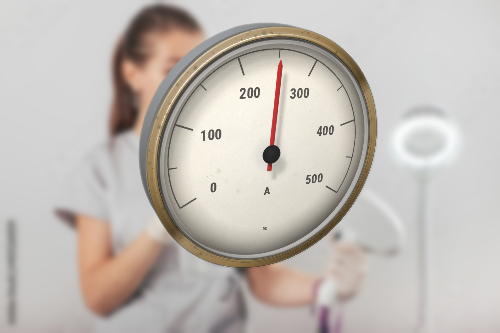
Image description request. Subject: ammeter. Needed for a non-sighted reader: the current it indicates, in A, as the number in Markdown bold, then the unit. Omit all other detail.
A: **250** A
